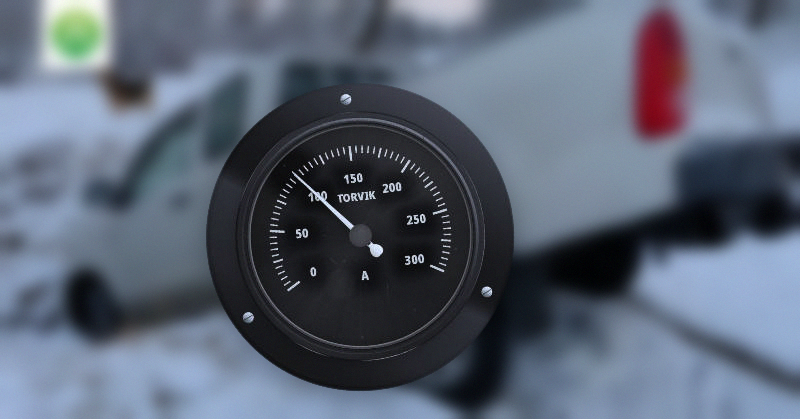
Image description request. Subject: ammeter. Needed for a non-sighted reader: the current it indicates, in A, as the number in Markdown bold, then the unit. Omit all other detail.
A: **100** A
